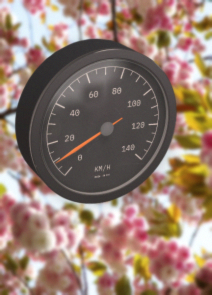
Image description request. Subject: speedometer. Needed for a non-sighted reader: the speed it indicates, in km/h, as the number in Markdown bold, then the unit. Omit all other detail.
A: **10** km/h
